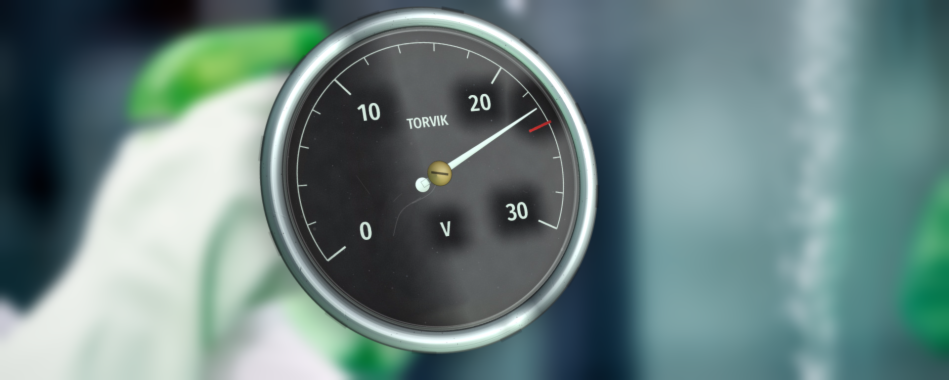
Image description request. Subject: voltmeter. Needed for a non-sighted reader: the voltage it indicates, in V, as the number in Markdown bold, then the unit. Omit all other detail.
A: **23** V
